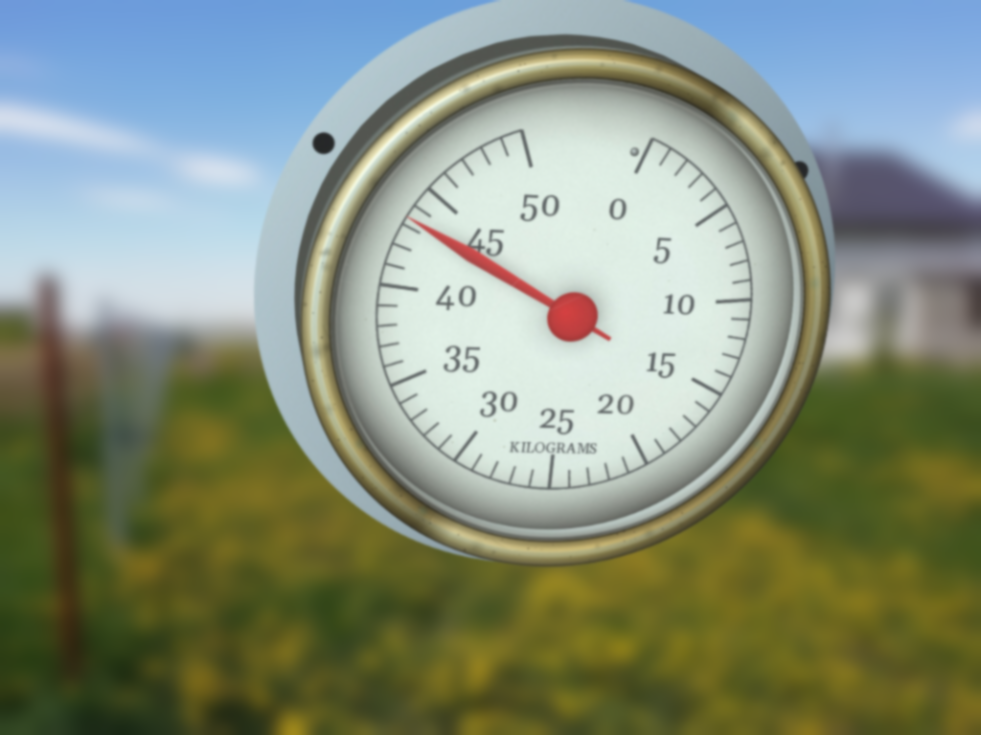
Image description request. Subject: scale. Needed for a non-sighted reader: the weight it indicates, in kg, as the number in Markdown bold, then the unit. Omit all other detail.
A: **43.5** kg
